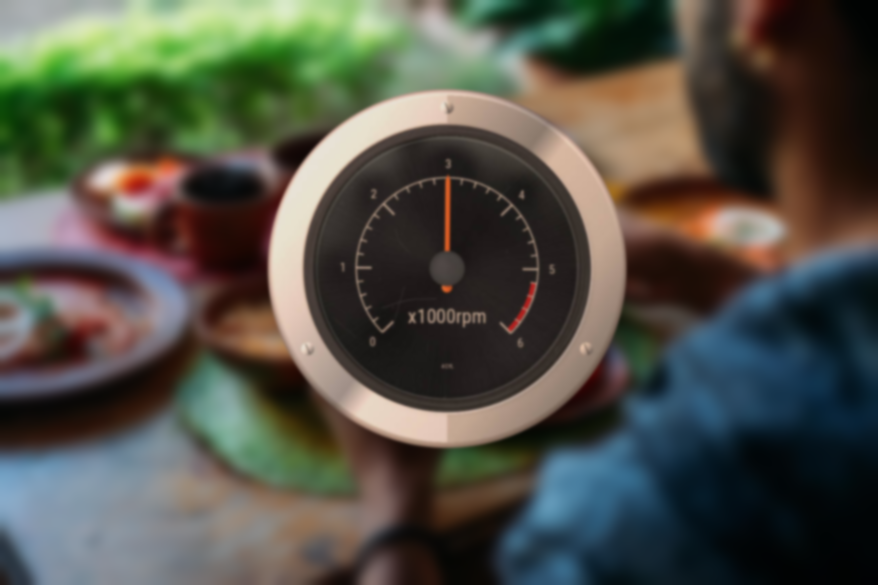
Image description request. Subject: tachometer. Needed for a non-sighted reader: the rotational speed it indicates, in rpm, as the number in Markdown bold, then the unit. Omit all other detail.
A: **3000** rpm
